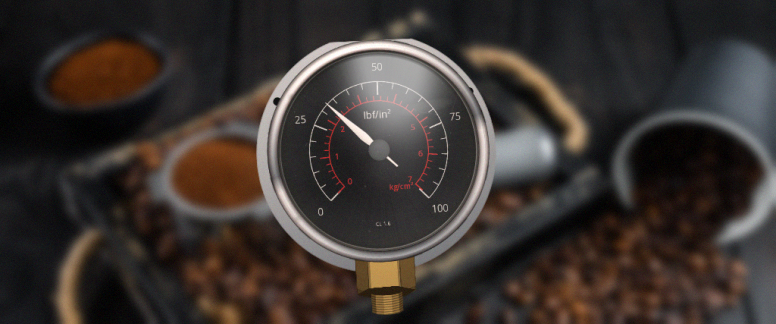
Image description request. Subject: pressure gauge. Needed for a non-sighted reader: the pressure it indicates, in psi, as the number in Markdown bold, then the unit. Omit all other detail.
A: **32.5** psi
